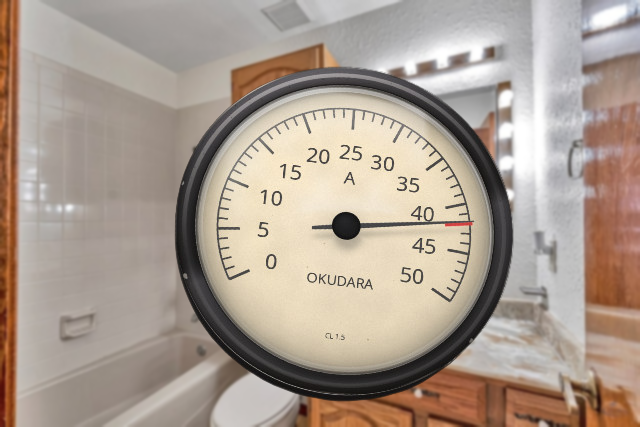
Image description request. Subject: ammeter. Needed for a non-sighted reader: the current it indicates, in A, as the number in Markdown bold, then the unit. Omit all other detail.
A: **42** A
